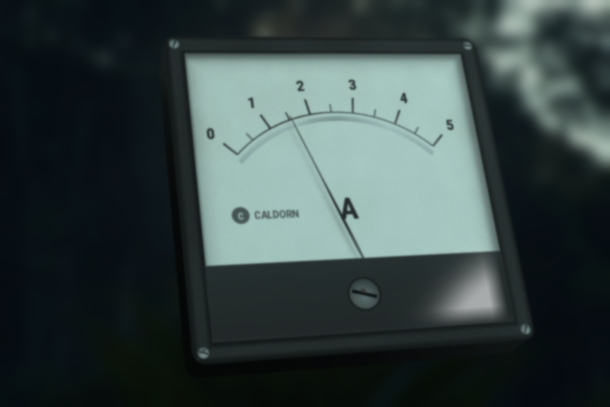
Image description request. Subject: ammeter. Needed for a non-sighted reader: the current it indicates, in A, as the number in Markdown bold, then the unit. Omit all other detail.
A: **1.5** A
